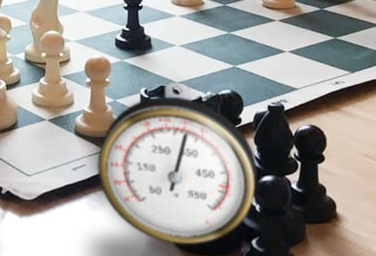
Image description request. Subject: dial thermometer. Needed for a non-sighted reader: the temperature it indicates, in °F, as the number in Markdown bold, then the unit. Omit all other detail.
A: **325** °F
